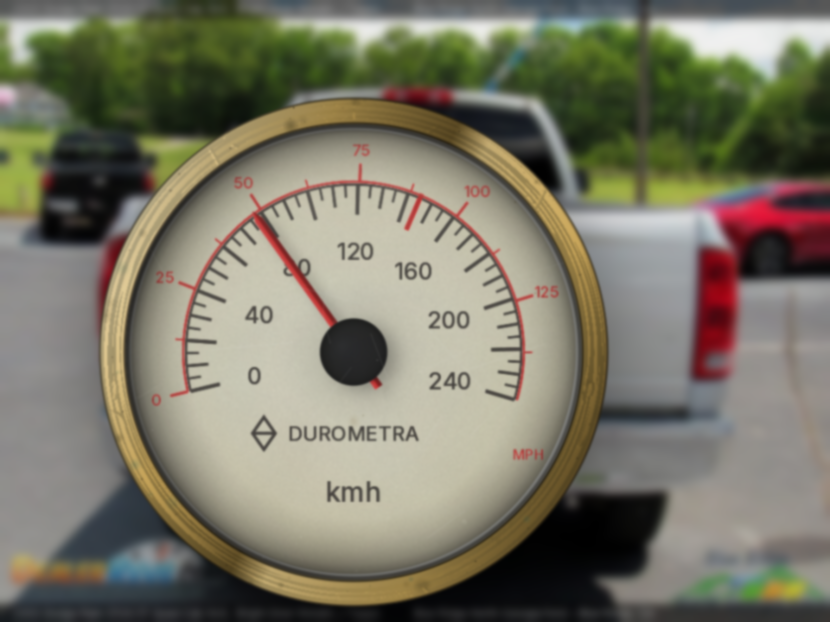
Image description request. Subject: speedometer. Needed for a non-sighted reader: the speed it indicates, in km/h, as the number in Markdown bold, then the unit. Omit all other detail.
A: **77.5** km/h
